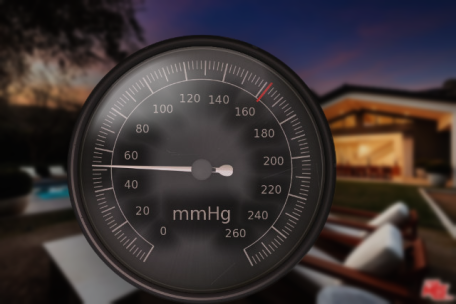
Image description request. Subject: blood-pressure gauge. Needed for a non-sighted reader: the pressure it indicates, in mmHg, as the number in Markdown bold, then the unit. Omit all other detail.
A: **52** mmHg
